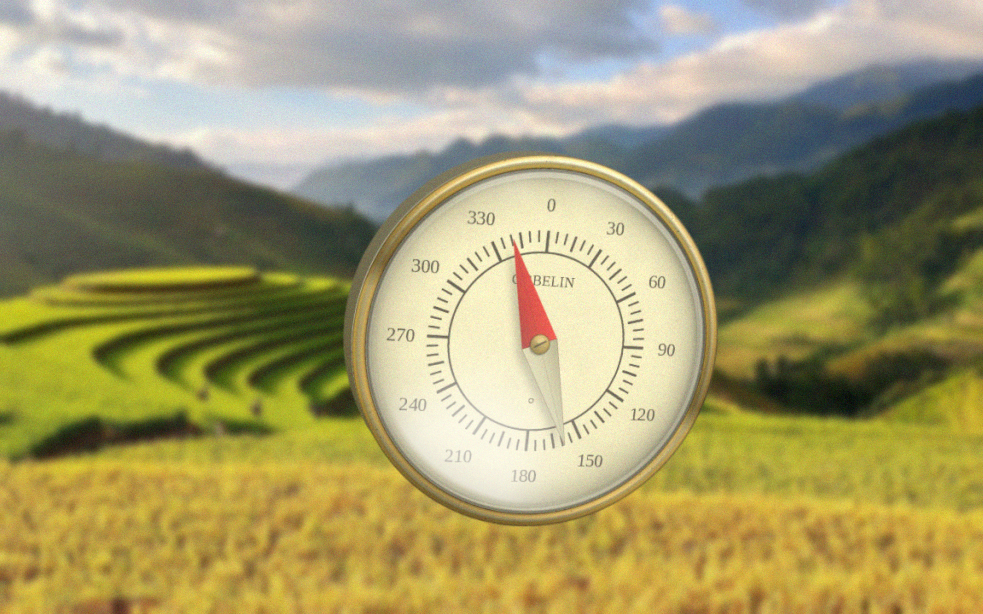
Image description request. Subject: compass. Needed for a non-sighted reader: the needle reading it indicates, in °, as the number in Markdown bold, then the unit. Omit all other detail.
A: **340** °
